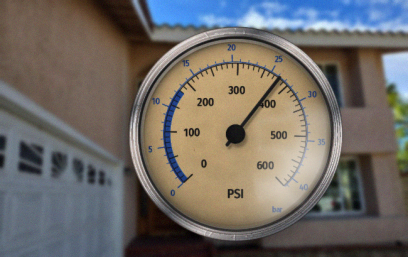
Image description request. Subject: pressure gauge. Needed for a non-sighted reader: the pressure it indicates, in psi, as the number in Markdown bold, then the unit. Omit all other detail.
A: **380** psi
